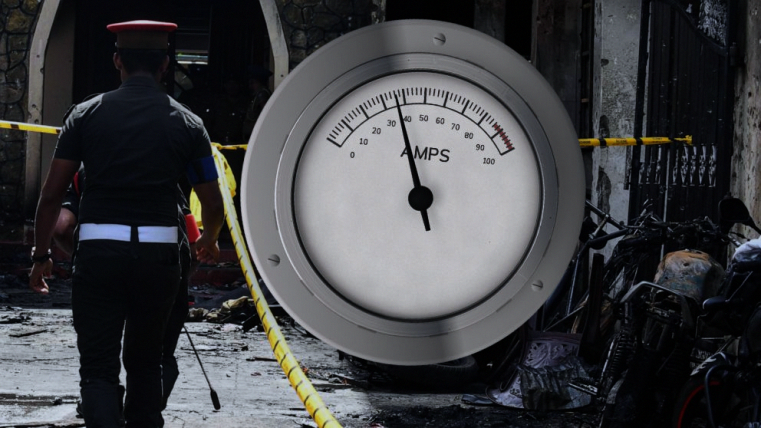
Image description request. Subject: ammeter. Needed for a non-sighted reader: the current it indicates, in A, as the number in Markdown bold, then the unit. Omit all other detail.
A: **36** A
